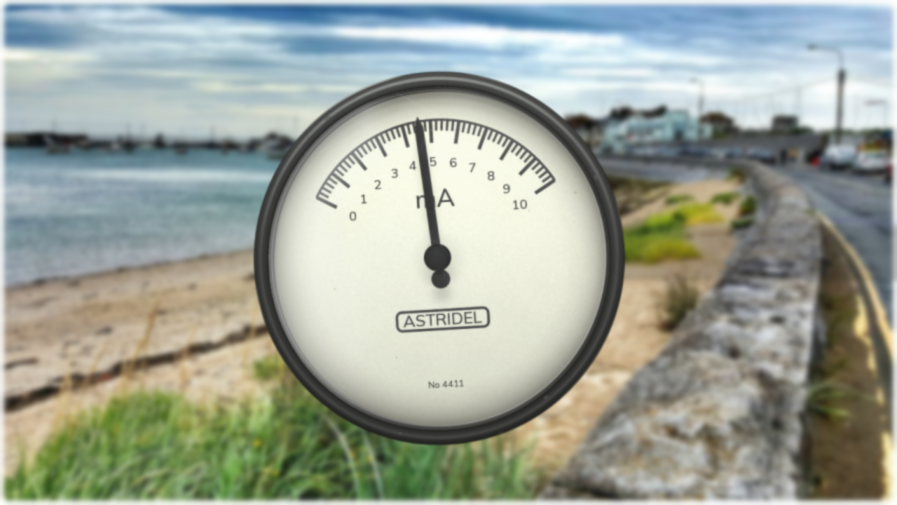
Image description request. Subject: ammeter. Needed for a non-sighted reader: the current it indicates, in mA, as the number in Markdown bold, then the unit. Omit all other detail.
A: **4.6** mA
